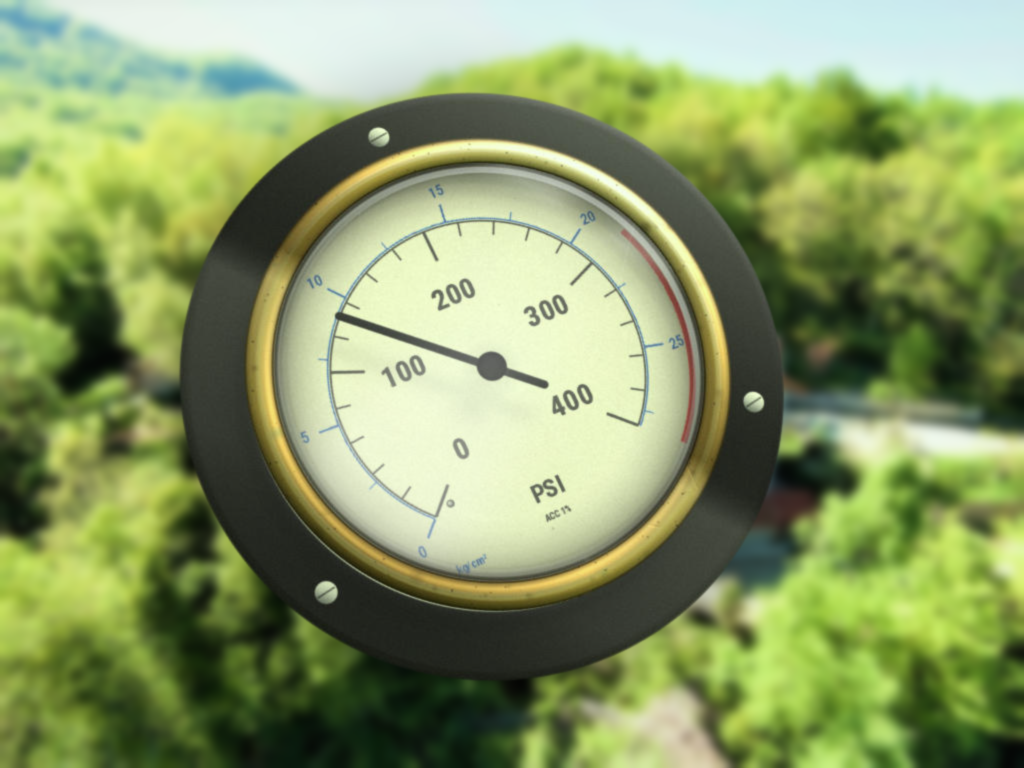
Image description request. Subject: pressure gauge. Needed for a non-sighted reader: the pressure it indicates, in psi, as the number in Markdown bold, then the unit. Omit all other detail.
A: **130** psi
